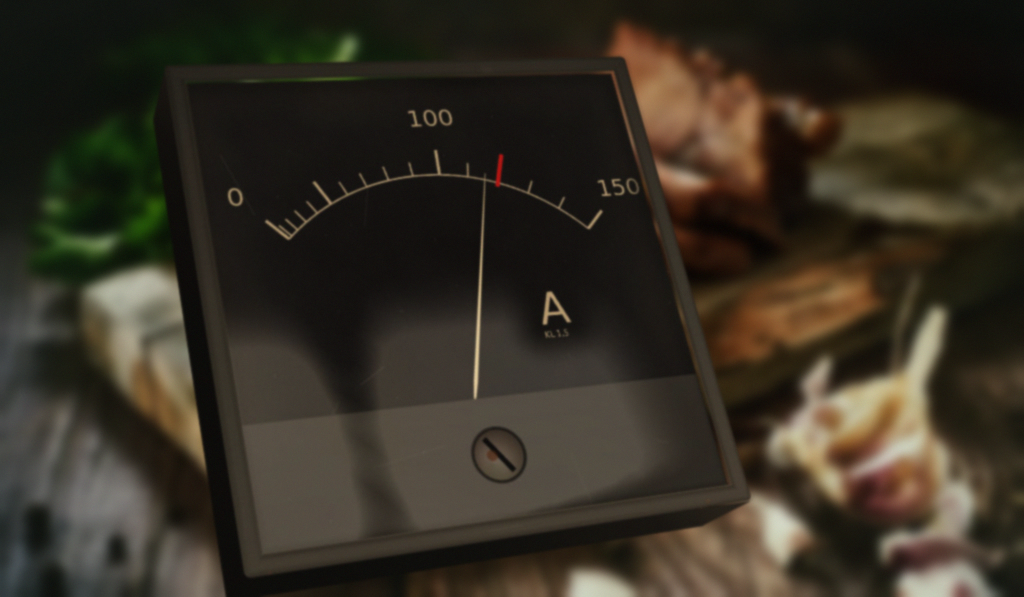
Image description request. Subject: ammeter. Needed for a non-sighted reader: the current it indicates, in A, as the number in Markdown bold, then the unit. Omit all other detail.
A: **115** A
